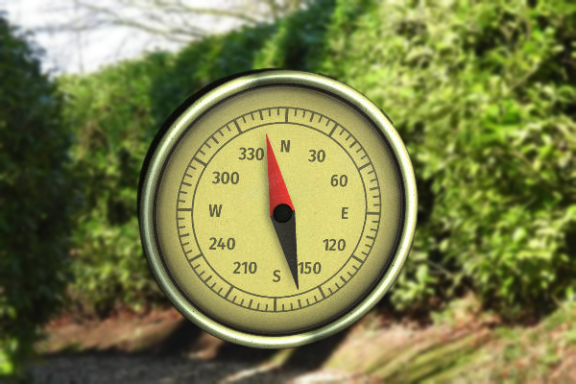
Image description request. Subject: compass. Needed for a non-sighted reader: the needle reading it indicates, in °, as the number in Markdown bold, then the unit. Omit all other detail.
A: **345** °
